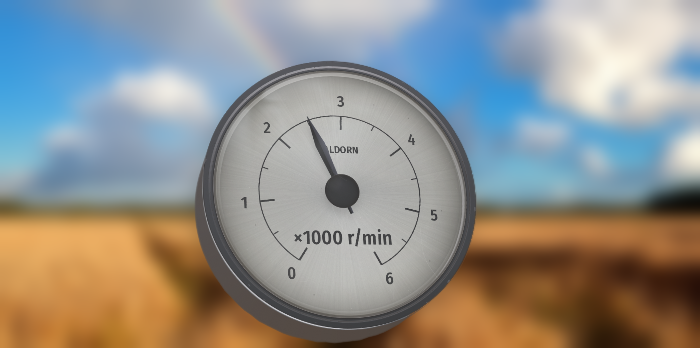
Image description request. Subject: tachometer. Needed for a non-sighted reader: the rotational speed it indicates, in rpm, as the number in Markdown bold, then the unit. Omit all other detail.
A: **2500** rpm
